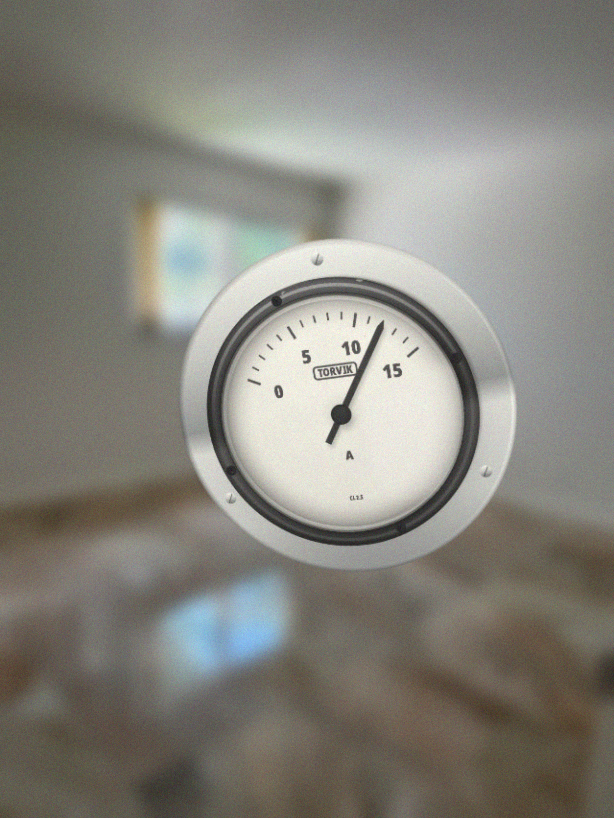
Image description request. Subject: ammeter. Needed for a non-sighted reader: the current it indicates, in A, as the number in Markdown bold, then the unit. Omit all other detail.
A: **12** A
